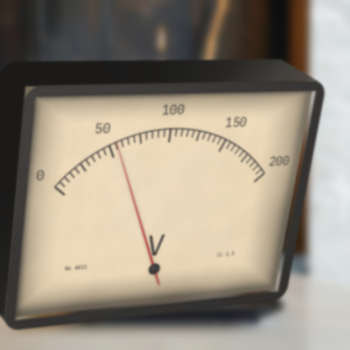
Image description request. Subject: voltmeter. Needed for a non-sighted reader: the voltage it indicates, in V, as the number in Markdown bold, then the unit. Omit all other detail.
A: **55** V
